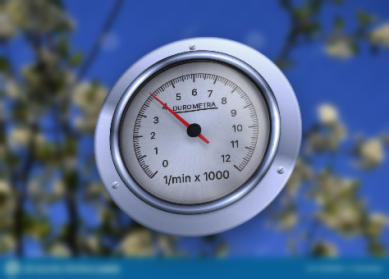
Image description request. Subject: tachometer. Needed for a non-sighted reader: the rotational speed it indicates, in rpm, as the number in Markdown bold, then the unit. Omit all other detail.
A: **4000** rpm
